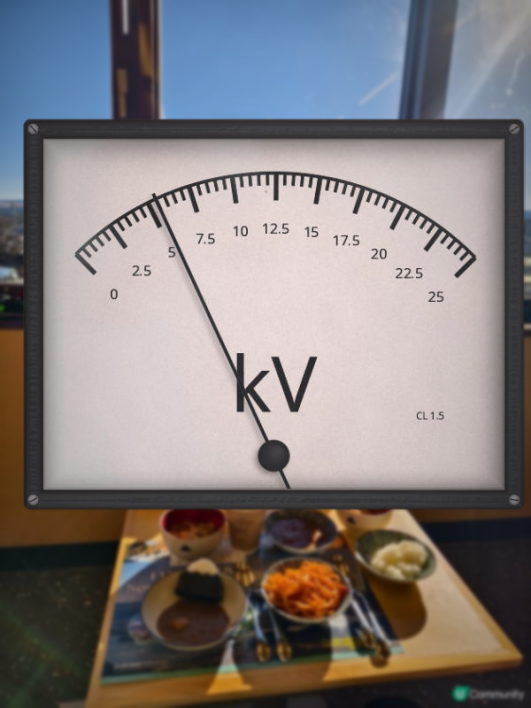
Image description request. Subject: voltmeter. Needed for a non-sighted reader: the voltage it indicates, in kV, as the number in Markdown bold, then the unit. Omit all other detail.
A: **5.5** kV
